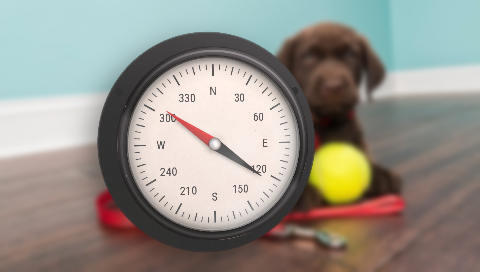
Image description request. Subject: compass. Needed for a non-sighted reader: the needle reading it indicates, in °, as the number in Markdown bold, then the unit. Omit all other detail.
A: **305** °
